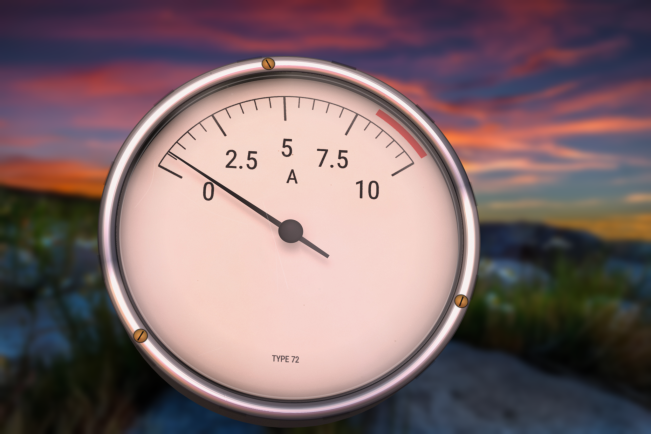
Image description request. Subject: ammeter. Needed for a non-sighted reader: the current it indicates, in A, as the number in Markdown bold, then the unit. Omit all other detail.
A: **0.5** A
